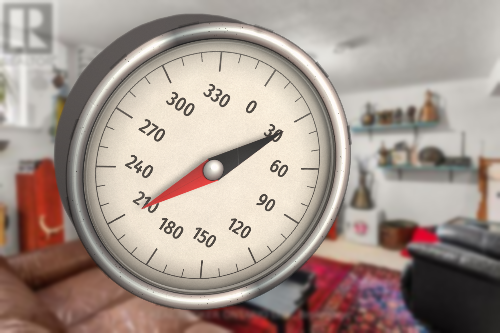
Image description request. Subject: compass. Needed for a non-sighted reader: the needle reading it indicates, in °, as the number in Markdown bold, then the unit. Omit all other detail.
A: **210** °
